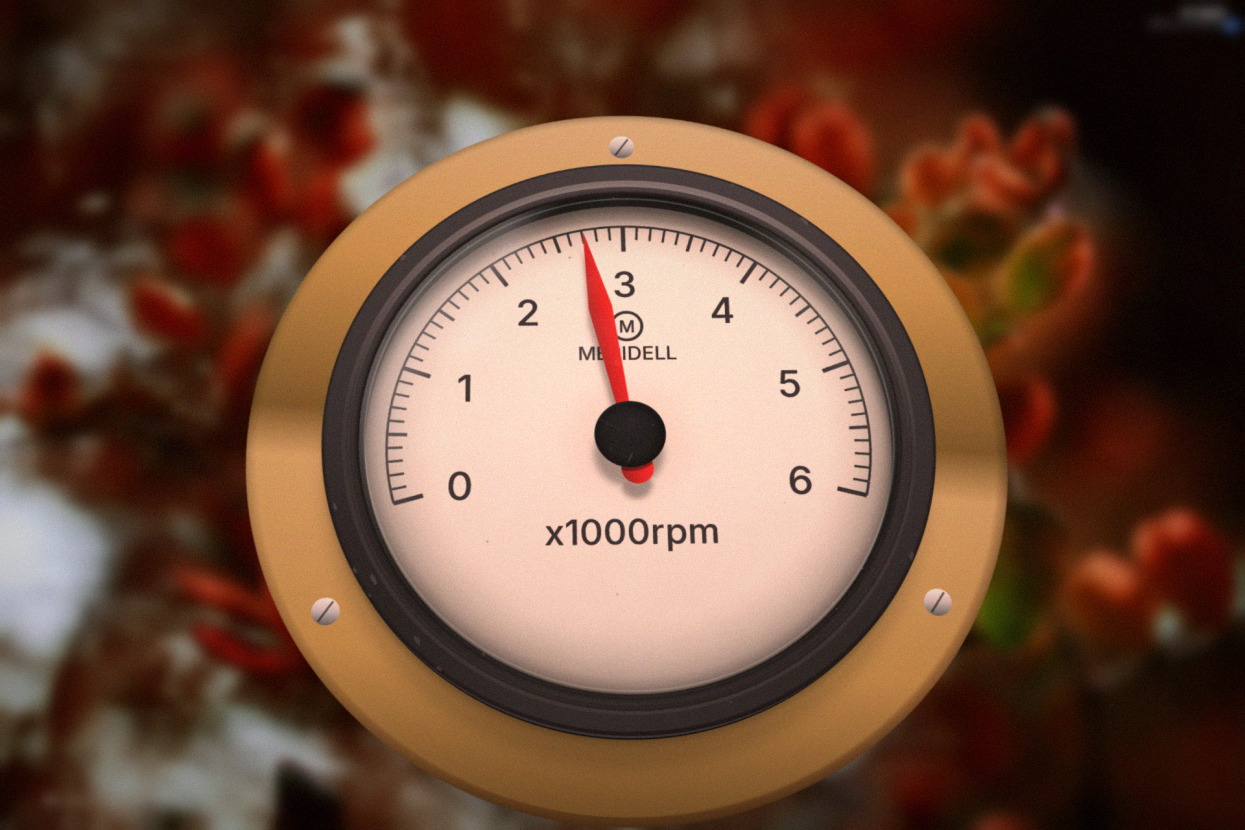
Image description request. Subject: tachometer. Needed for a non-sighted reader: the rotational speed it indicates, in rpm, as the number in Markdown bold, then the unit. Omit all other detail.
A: **2700** rpm
